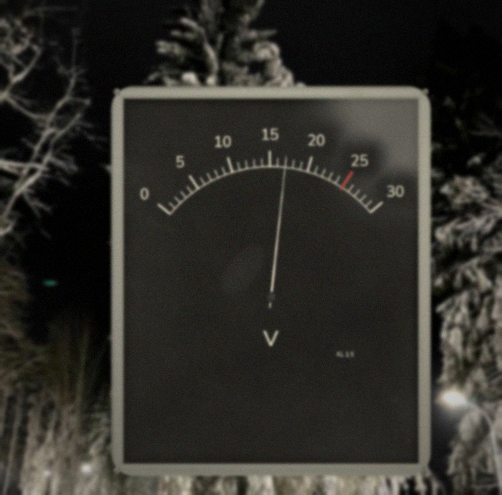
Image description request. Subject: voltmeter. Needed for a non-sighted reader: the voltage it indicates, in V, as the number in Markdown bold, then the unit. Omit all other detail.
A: **17** V
